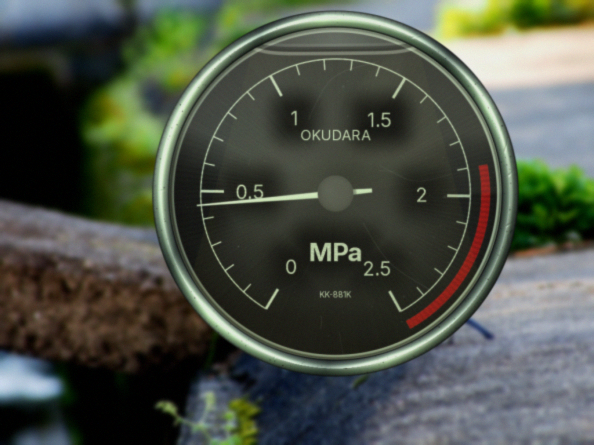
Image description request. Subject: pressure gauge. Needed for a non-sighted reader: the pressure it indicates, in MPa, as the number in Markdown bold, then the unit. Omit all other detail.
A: **0.45** MPa
